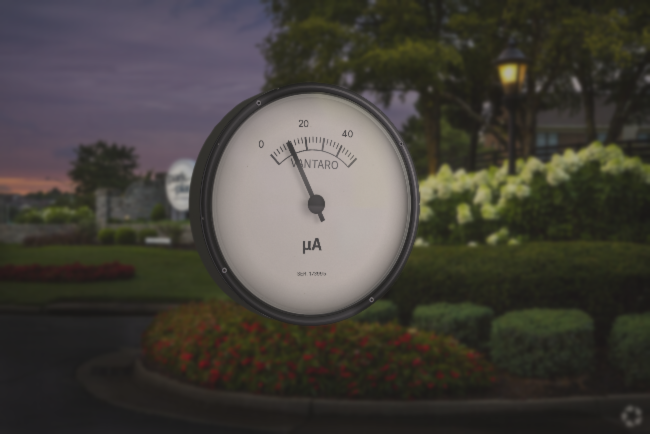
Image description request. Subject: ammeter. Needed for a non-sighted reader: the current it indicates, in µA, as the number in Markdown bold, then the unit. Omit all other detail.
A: **10** µA
